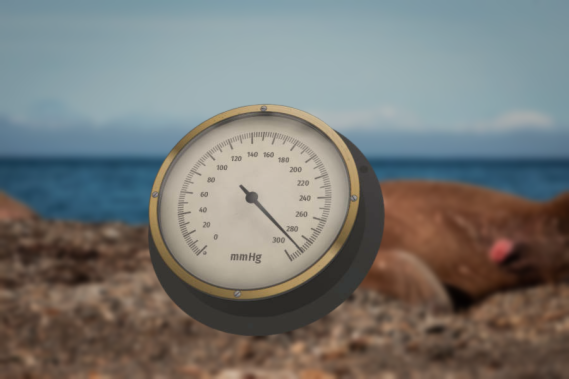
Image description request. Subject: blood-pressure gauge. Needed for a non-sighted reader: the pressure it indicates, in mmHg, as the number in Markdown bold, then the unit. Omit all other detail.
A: **290** mmHg
